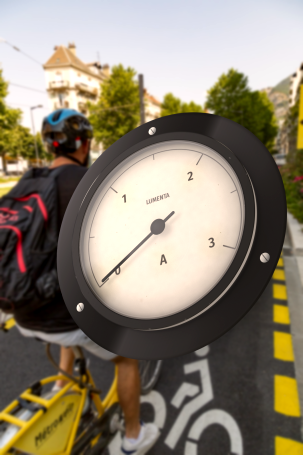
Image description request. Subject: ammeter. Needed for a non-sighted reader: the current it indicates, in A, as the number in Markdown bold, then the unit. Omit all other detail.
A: **0** A
